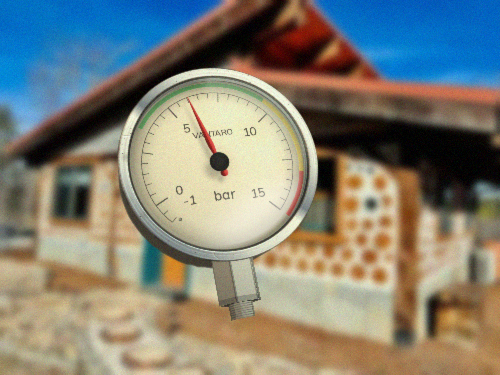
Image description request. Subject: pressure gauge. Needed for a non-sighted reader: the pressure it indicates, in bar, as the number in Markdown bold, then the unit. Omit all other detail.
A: **6** bar
